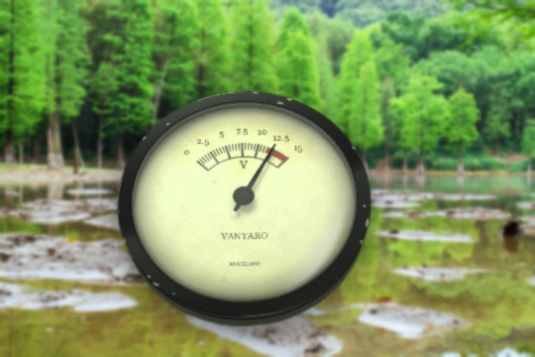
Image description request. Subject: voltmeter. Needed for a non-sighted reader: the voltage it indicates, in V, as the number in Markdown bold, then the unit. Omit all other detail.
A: **12.5** V
